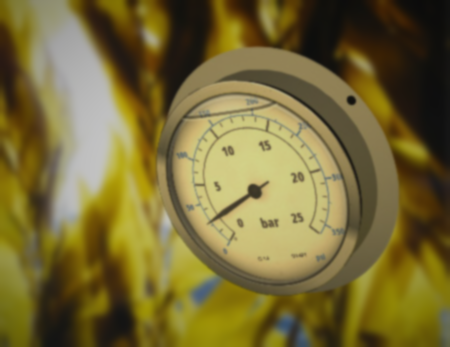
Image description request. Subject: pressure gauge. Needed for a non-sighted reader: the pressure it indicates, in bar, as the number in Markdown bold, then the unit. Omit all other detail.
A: **2** bar
